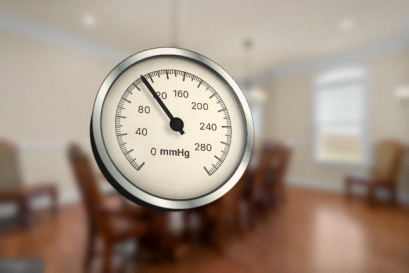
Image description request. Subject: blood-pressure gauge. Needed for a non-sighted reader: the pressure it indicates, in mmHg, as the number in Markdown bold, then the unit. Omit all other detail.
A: **110** mmHg
